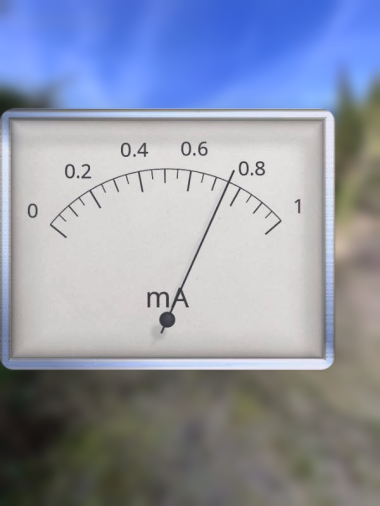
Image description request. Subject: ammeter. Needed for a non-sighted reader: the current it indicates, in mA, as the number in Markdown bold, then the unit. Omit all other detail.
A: **0.75** mA
